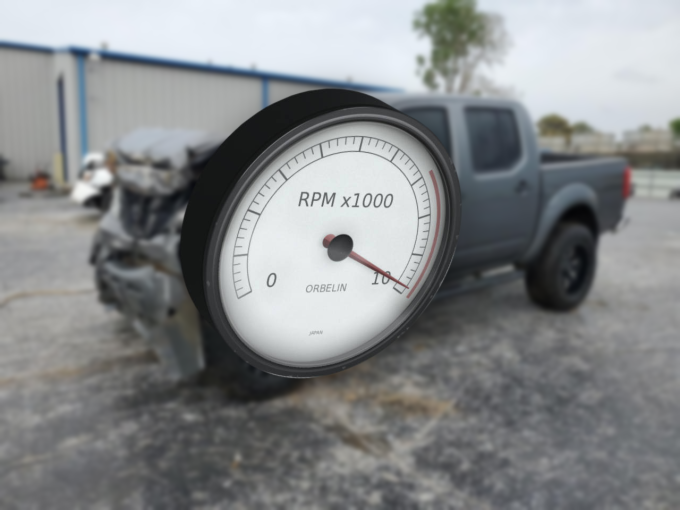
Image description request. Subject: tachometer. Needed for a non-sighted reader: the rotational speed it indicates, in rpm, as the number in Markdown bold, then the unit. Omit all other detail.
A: **9800** rpm
